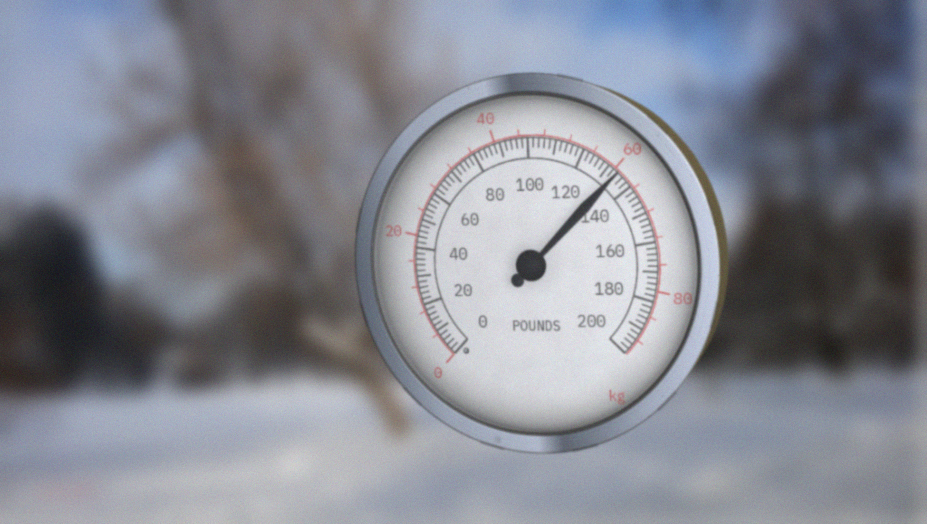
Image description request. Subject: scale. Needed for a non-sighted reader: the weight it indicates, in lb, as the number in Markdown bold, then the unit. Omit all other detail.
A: **134** lb
